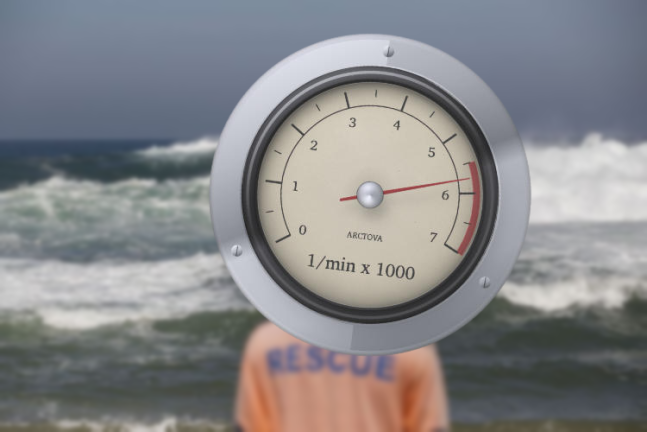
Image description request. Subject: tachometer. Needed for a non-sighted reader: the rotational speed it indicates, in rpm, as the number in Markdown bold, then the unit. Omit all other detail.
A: **5750** rpm
